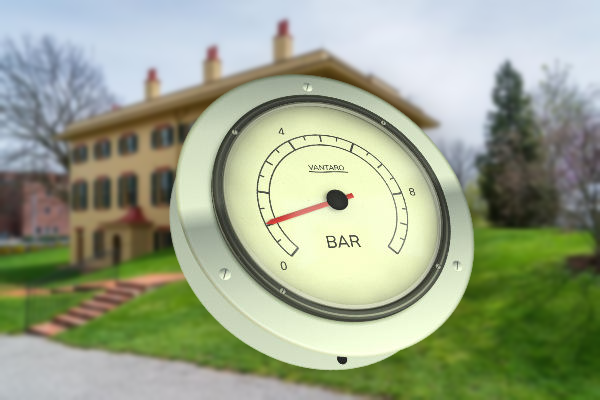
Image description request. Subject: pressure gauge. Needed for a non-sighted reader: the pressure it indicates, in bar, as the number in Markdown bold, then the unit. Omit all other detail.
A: **1** bar
